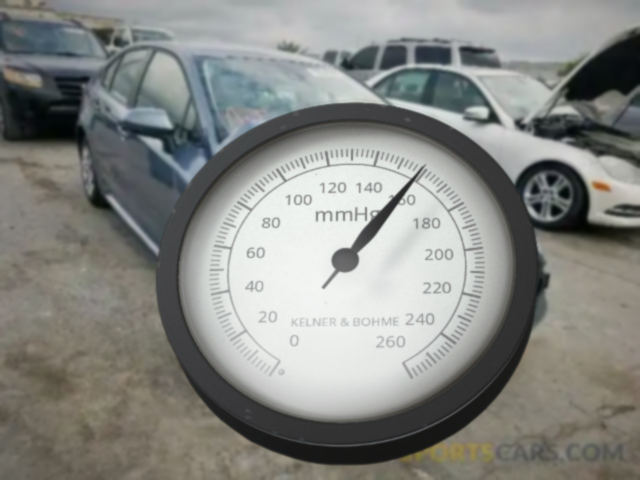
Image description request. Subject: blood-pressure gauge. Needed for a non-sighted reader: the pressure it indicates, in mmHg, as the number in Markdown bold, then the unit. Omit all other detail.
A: **160** mmHg
